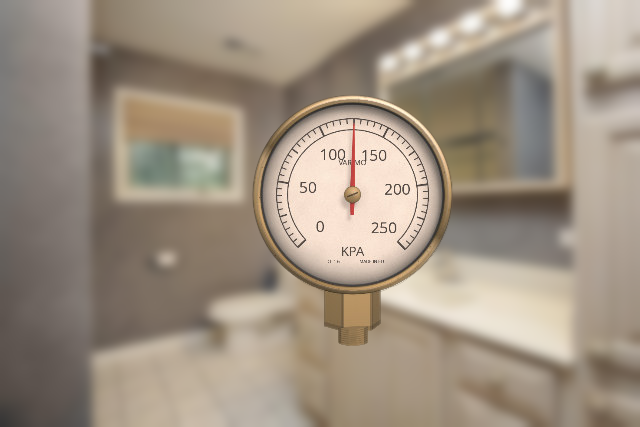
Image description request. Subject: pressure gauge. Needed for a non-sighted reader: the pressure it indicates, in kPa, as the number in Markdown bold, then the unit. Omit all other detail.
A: **125** kPa
